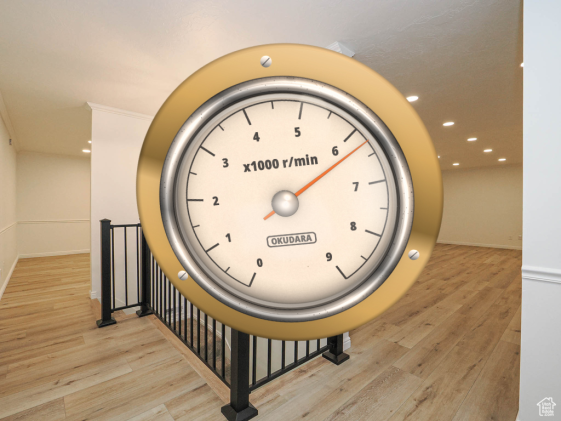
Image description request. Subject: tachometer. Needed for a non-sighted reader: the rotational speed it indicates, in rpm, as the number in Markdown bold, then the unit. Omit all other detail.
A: **6250** rpm
